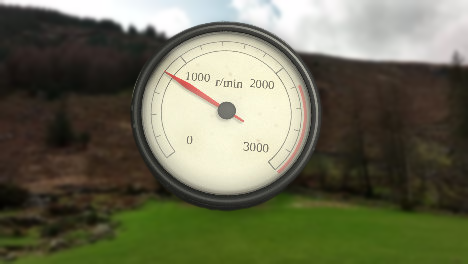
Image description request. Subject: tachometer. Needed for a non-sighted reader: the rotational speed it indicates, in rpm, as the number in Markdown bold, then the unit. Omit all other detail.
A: **800** rpm
